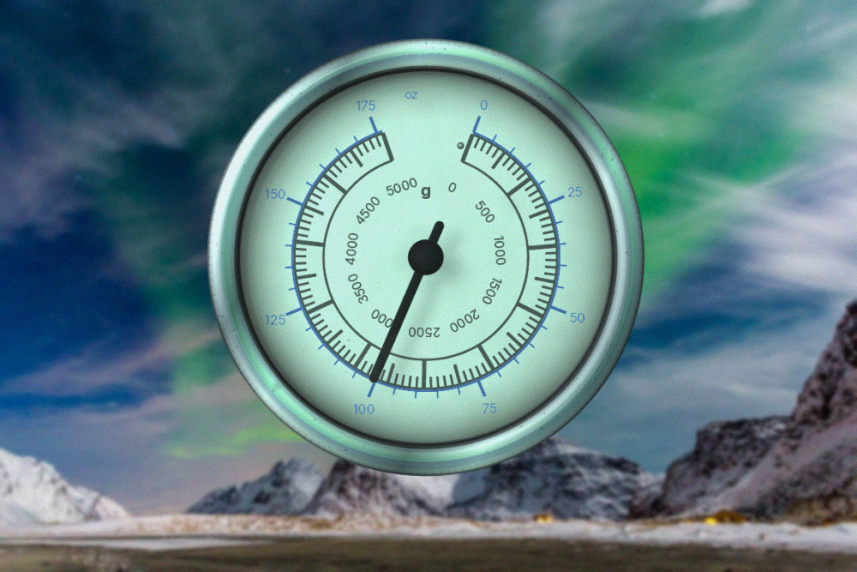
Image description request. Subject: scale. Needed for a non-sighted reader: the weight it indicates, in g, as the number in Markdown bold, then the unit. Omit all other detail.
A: **2850** g
